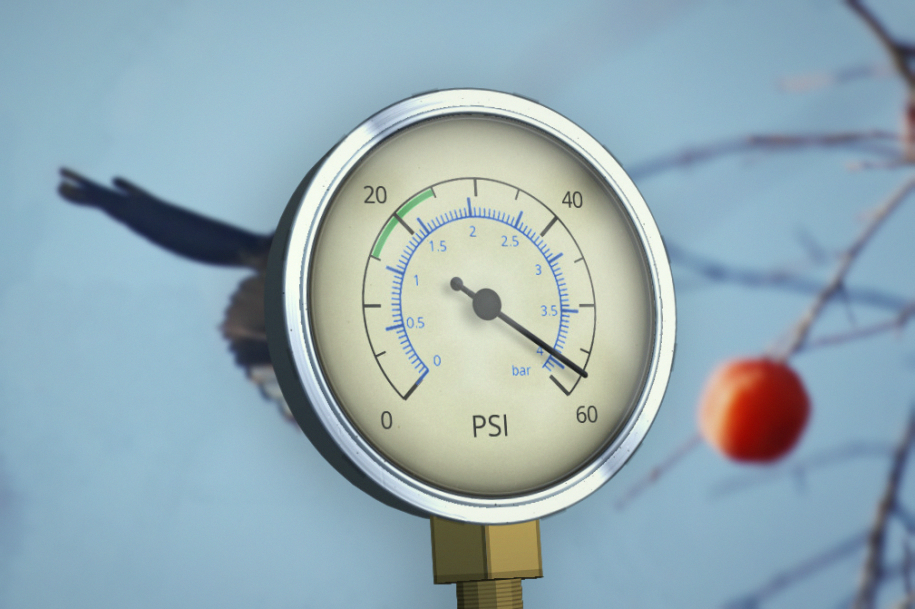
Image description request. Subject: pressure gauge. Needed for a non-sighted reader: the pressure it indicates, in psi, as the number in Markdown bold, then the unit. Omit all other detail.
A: **57.5** psi
